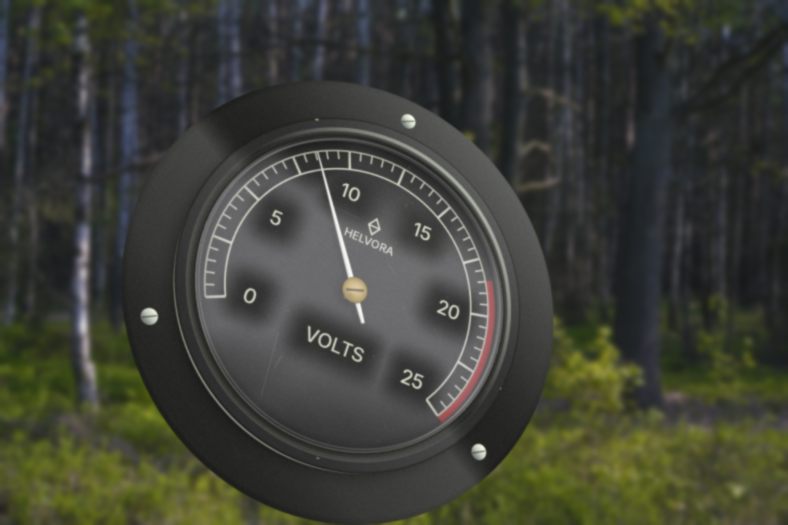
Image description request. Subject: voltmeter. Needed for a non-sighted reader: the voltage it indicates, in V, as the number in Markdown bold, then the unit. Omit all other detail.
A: **8.5** V
